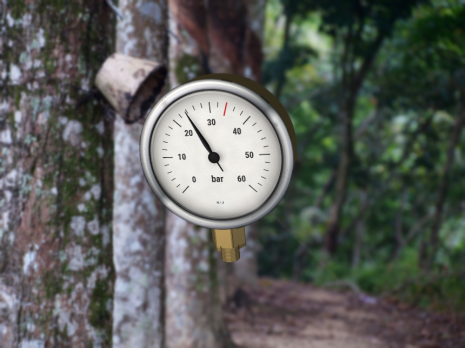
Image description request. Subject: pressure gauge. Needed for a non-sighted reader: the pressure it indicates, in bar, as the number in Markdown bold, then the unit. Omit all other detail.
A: **24** bar
